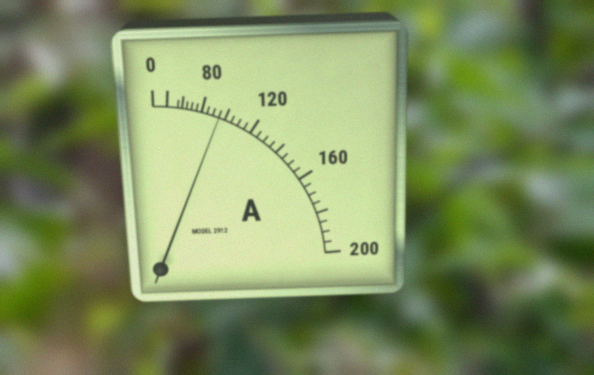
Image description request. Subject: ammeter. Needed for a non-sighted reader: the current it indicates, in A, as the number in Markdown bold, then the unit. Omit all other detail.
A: **95** A
